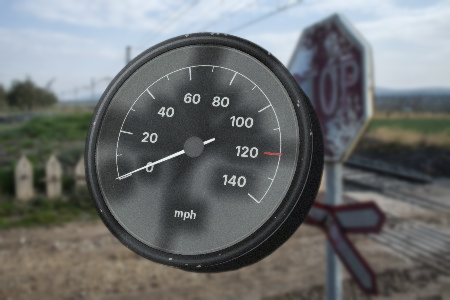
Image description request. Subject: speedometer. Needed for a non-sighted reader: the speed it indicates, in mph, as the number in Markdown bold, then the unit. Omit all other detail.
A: **0** mph
